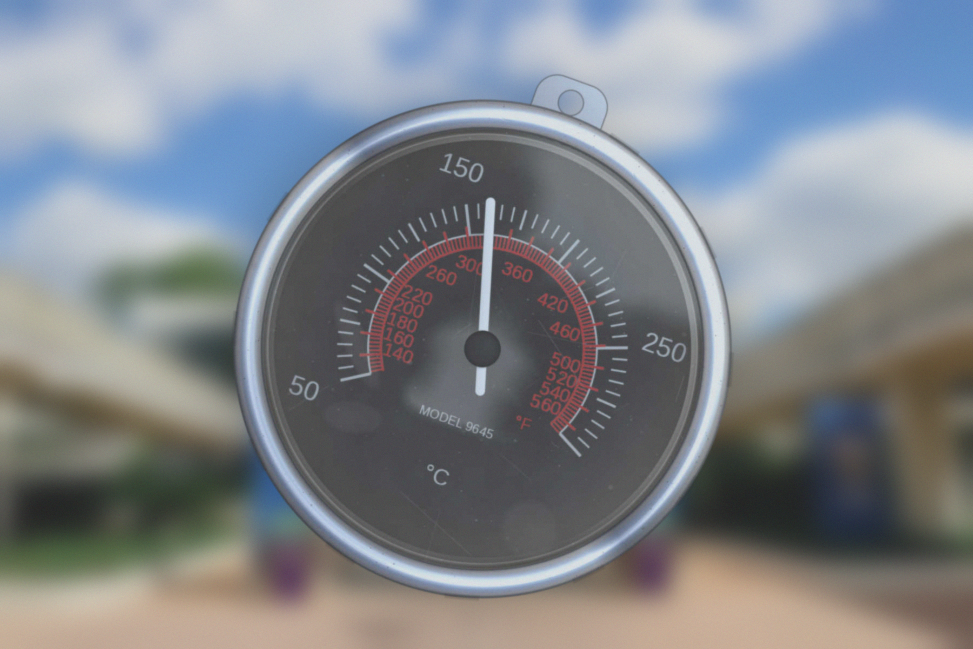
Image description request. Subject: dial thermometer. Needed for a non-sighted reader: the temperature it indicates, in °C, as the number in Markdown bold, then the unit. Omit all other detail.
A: **160** °C
